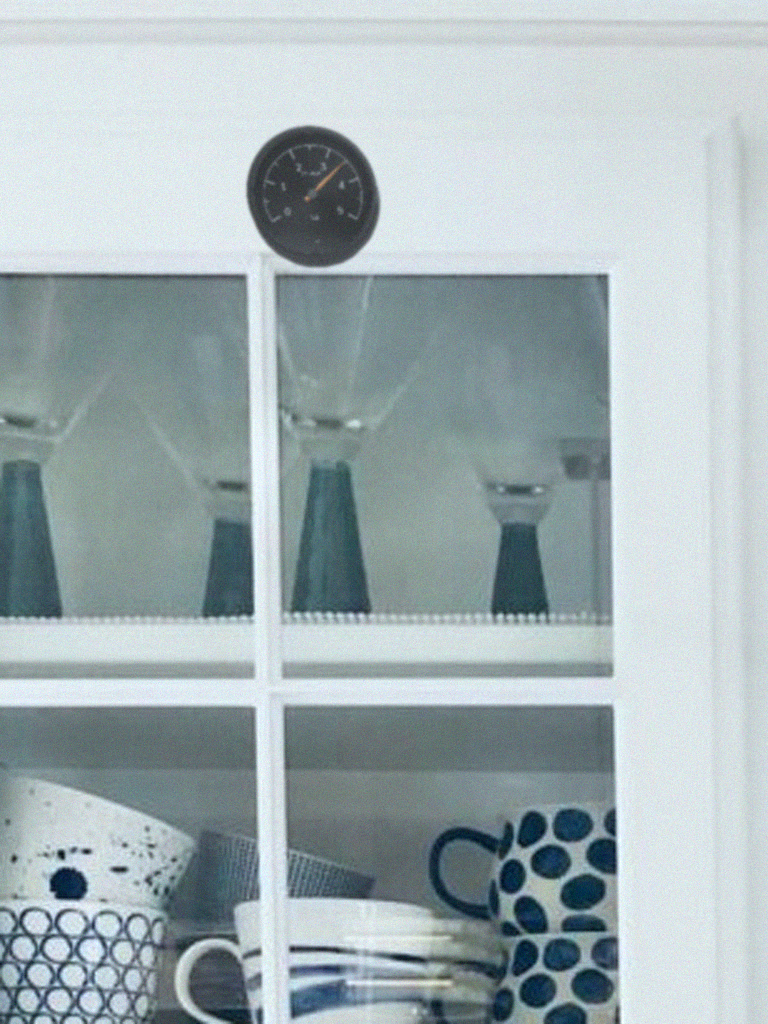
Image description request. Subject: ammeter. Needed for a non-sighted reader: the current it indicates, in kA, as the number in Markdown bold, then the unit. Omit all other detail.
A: **3.5** kA
